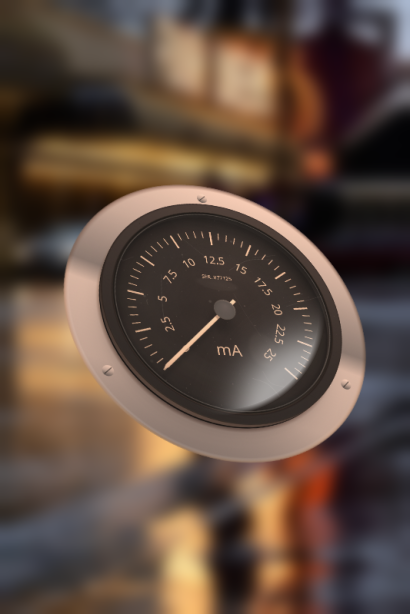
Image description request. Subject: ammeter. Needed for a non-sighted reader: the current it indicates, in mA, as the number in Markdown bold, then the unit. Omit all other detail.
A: **0** mA
